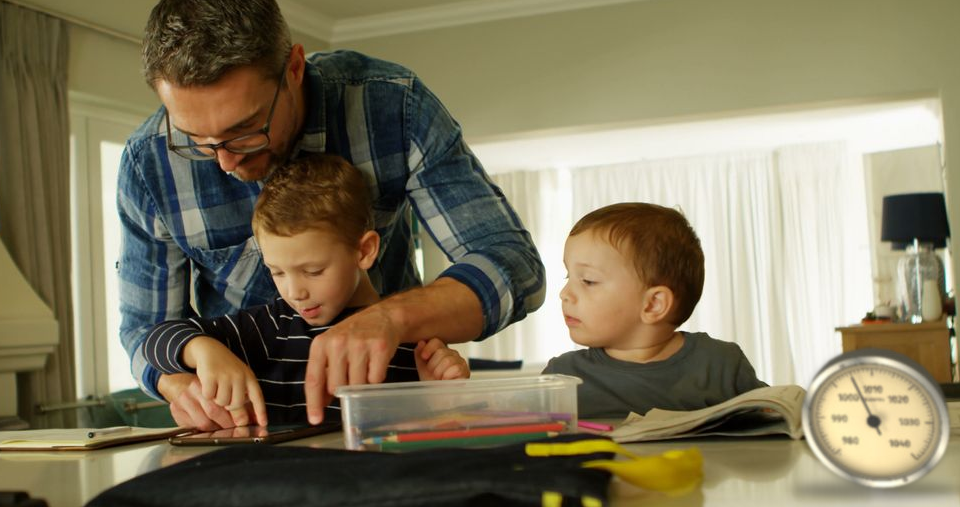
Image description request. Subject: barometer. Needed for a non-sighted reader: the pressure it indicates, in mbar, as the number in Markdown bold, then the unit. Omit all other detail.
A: **1005** mbar
